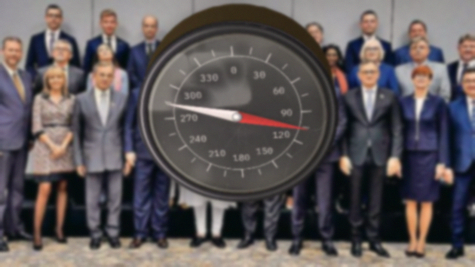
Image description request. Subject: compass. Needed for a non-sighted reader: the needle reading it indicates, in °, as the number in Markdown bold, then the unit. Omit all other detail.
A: **105** °
